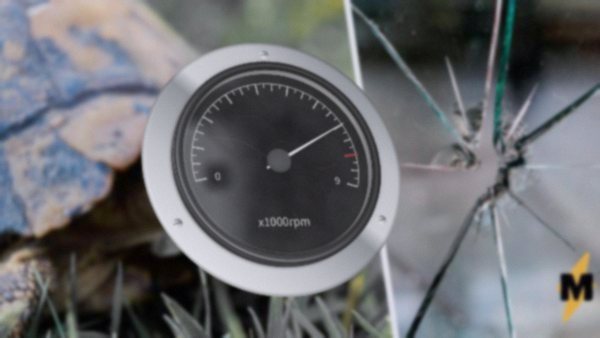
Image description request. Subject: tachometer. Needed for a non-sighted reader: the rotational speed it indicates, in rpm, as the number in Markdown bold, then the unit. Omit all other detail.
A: **7000** rpm
